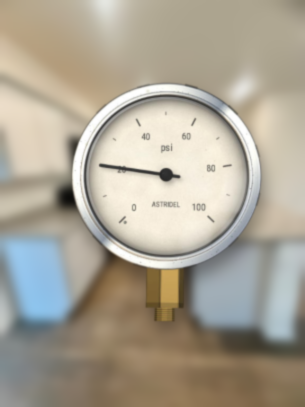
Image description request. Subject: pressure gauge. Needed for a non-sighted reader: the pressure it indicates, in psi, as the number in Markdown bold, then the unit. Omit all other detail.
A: **20** psi
